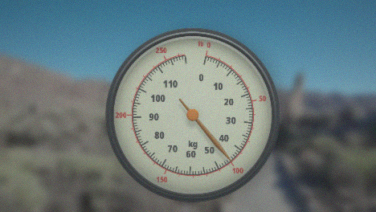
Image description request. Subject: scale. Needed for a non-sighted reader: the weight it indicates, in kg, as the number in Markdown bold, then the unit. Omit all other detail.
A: **45** kg
